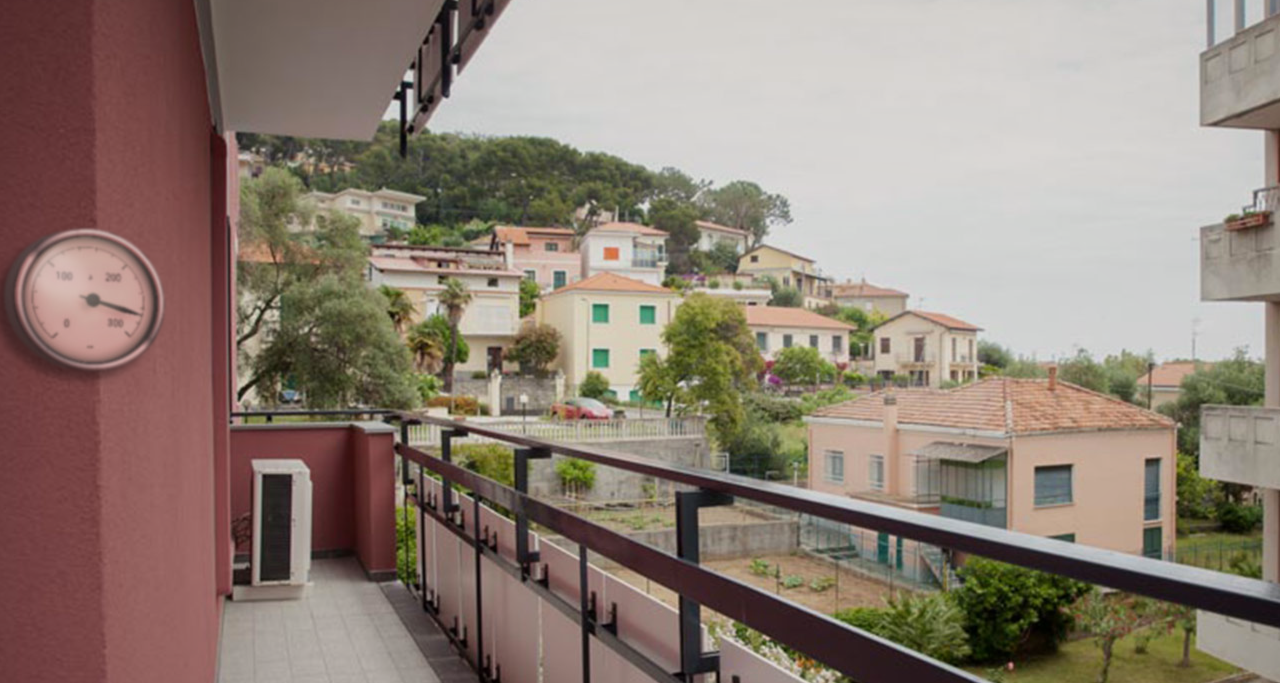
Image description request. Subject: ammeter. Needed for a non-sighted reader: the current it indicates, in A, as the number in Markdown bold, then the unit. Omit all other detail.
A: **270** A
